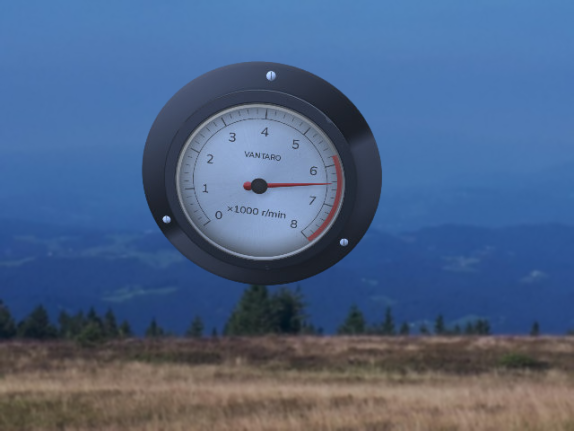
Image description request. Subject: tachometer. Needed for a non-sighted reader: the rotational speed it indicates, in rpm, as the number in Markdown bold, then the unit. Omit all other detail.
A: **6400** rpm
